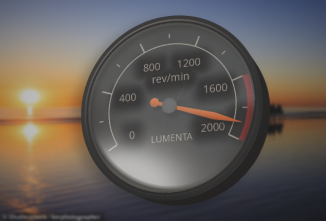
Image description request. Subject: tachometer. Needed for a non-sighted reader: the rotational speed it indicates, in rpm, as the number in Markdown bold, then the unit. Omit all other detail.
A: **1900** rpm
